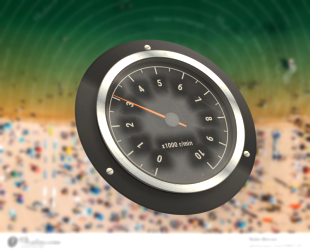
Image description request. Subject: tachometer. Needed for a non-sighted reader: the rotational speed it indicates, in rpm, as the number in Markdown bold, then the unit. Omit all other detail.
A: **3000** rpm
